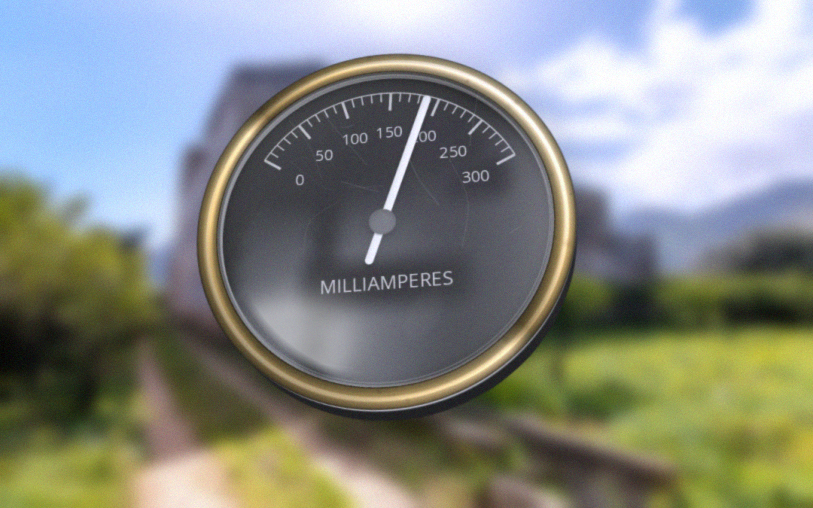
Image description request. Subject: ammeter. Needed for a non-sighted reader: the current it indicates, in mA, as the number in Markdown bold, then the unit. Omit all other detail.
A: **190** mA
